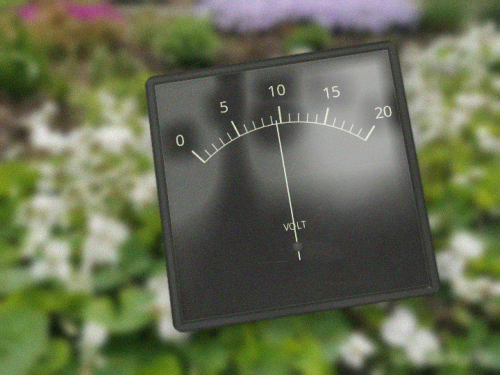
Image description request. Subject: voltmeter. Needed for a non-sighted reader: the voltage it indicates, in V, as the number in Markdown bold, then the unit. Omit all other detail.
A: **9.5** V
